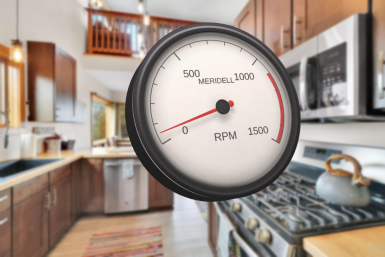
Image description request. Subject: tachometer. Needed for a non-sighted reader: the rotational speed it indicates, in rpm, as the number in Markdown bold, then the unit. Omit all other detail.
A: **50** rpm
